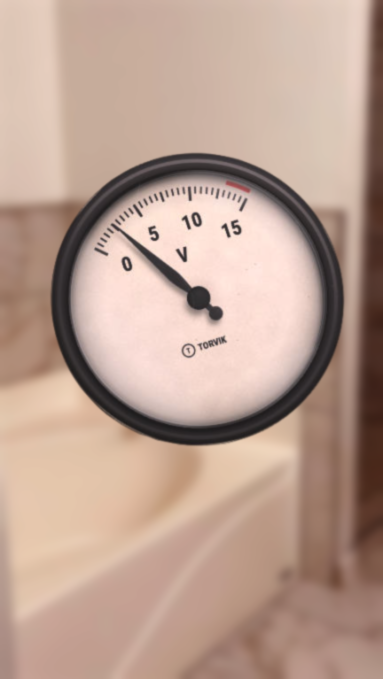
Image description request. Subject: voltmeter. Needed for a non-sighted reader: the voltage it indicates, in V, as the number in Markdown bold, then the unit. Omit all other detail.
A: **2.5** V
